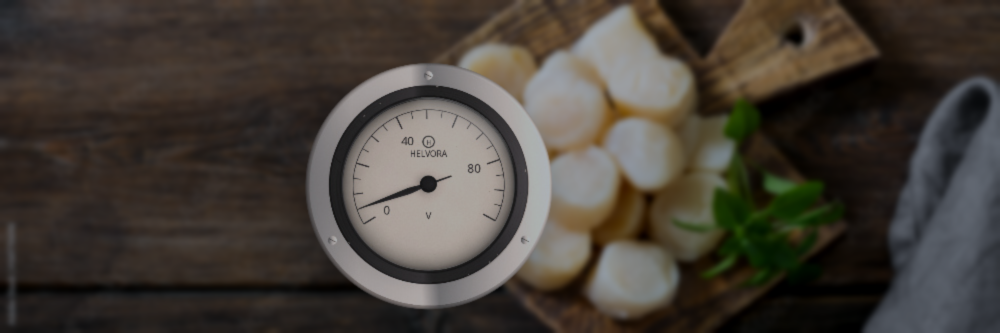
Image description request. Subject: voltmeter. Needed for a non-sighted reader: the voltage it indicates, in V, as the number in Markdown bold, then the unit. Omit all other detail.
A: **5** V
